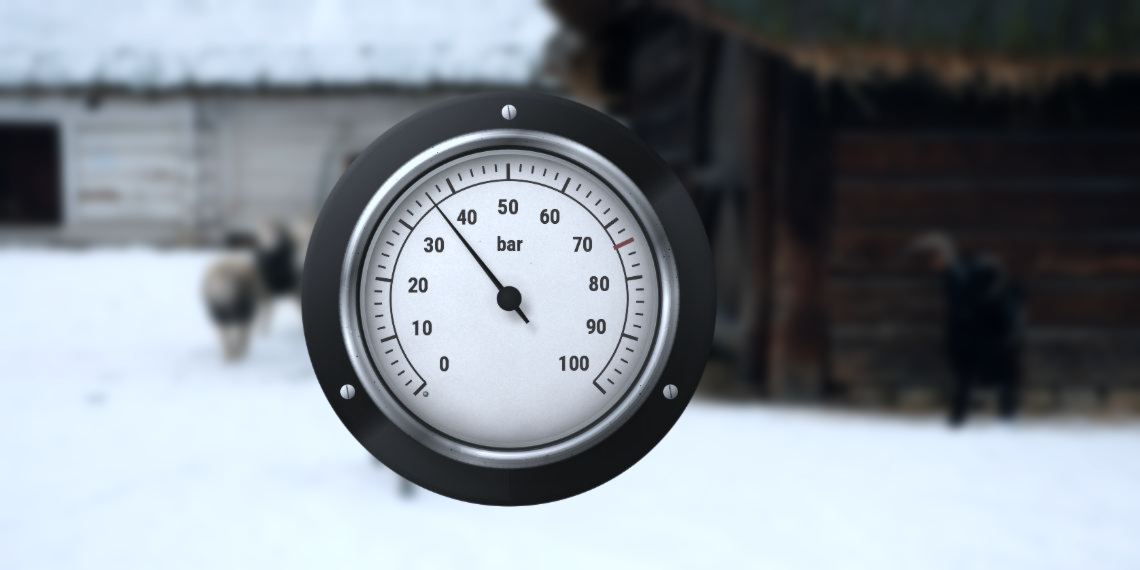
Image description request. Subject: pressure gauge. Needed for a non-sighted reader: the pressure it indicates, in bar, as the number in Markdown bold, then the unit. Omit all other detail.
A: **36** bar
